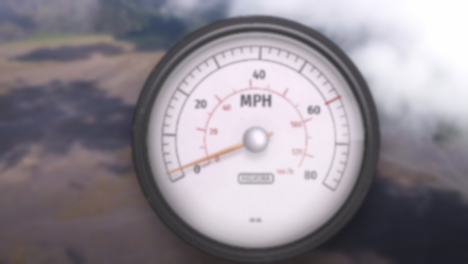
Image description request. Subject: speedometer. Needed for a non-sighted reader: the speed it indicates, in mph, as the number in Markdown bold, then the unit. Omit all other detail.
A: **2** mph
